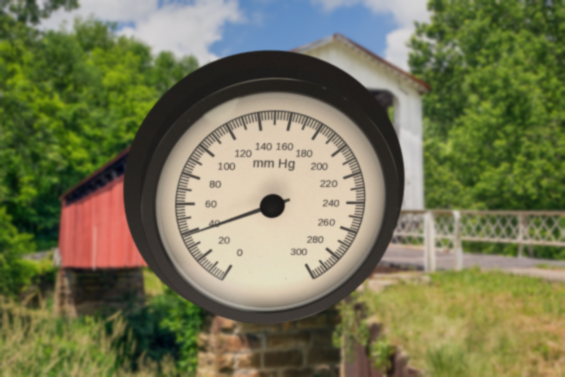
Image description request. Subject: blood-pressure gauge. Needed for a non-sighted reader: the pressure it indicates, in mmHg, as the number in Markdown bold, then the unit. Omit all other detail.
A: **40** mmHg
